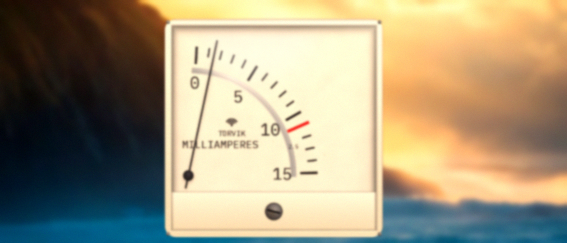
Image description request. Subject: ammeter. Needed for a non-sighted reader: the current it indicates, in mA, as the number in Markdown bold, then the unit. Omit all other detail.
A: **1.5** mA
